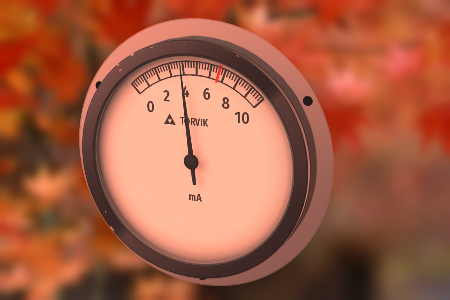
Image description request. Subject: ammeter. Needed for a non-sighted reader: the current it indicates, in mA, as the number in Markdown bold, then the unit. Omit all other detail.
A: **4** mA
